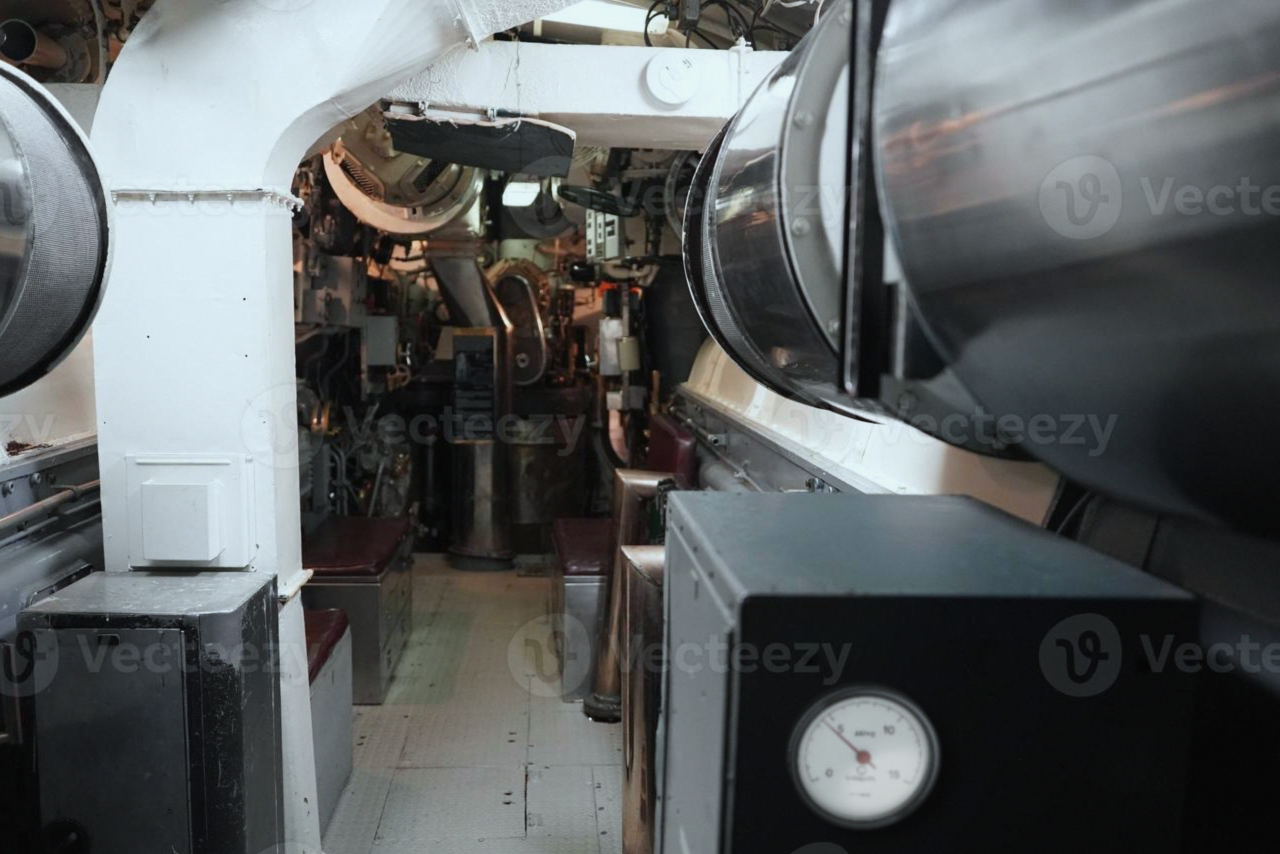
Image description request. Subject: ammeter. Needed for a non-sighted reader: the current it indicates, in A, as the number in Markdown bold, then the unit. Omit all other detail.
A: **4.5** A
